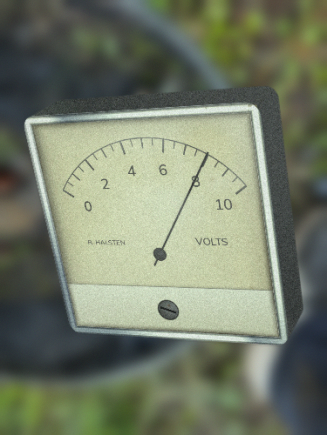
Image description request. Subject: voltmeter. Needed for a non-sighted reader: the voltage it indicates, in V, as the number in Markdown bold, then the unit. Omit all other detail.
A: **8** V
